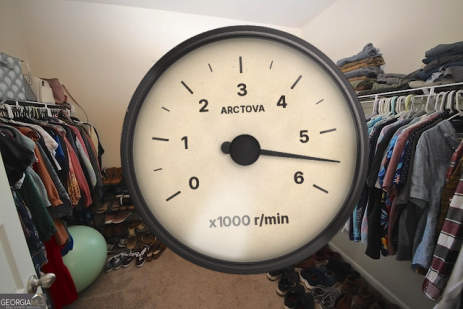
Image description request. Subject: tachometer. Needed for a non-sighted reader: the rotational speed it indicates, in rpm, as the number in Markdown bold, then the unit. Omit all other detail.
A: **5500** rpm
